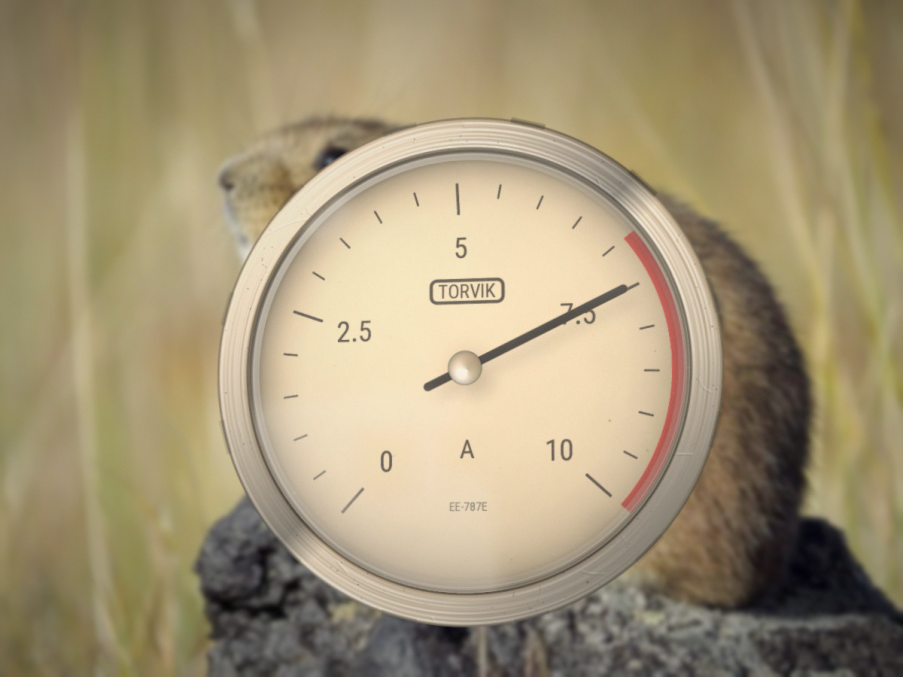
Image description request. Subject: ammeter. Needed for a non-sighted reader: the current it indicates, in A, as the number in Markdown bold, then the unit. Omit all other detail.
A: **7.5** A
